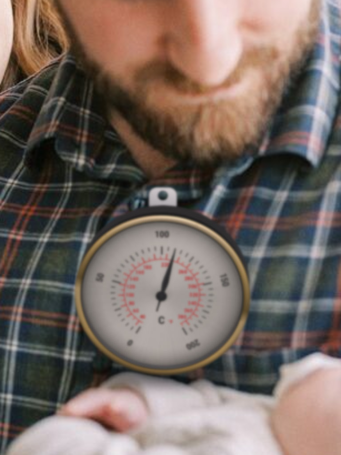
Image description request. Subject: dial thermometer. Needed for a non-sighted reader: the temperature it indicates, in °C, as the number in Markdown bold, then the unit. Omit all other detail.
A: **110** °C
